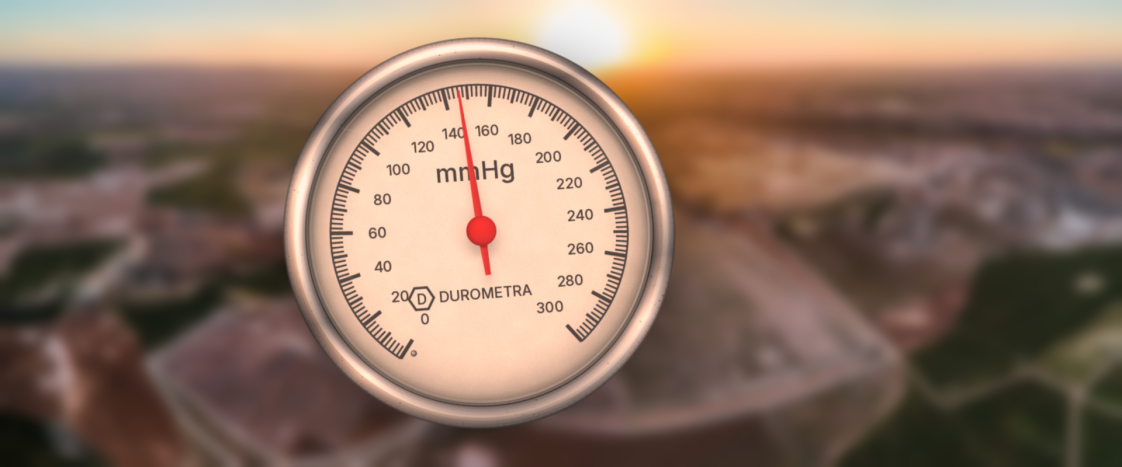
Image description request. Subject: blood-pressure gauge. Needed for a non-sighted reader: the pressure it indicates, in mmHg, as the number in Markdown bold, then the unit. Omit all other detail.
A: **146** mmHg
